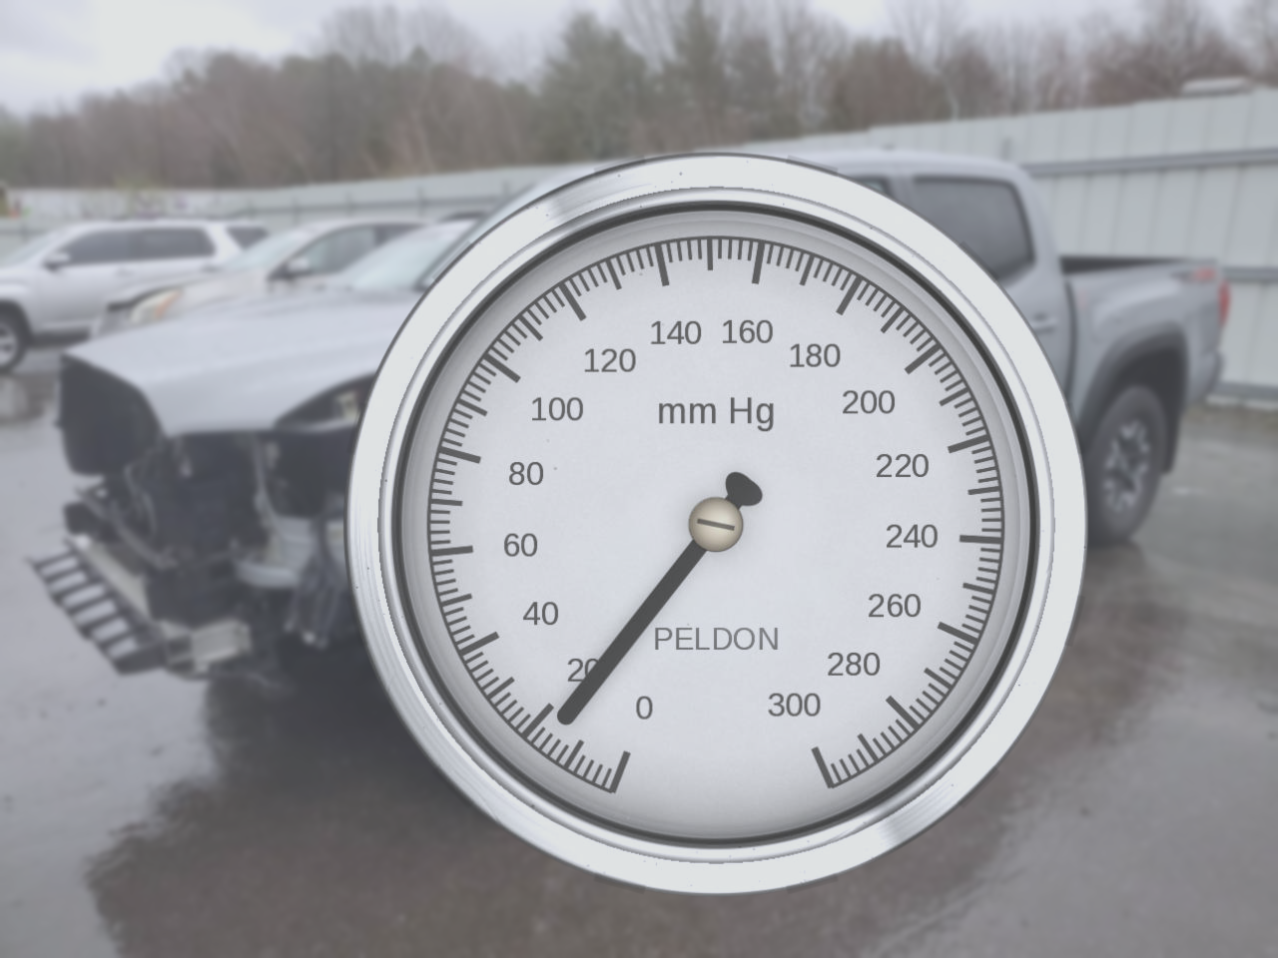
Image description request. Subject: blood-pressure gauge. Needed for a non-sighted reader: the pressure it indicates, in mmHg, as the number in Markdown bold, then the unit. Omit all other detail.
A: **16** mmHg
